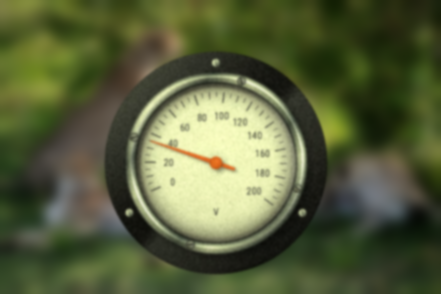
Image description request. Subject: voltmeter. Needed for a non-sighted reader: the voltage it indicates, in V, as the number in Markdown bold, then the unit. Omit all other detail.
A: **35** V
